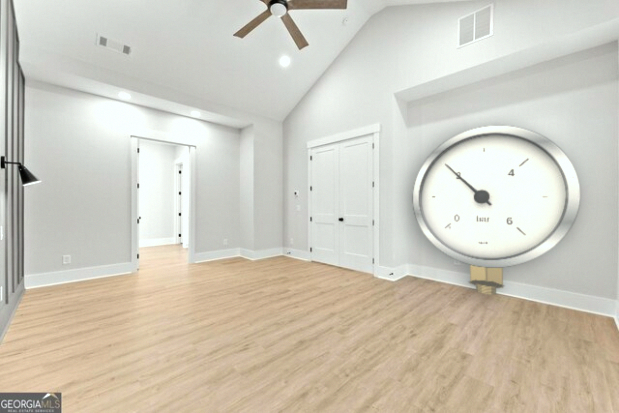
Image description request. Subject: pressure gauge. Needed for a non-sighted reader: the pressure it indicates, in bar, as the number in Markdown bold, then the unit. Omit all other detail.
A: **2** bar
